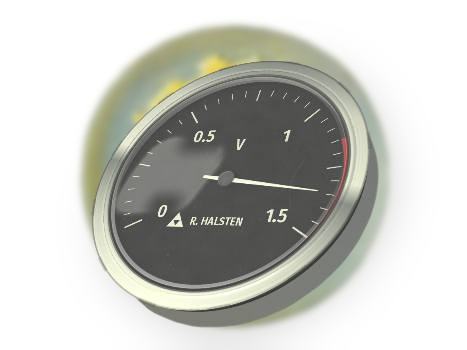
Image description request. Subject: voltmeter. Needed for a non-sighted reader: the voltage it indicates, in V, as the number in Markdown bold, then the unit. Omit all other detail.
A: **1.35** V
